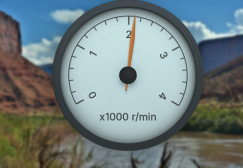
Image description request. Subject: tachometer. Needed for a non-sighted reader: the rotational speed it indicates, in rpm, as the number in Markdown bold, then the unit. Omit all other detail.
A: **2100** rpm
